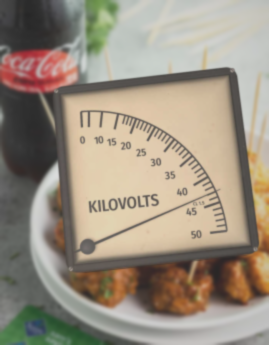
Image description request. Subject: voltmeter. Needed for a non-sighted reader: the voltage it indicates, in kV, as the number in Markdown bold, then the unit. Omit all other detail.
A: **43** kV
